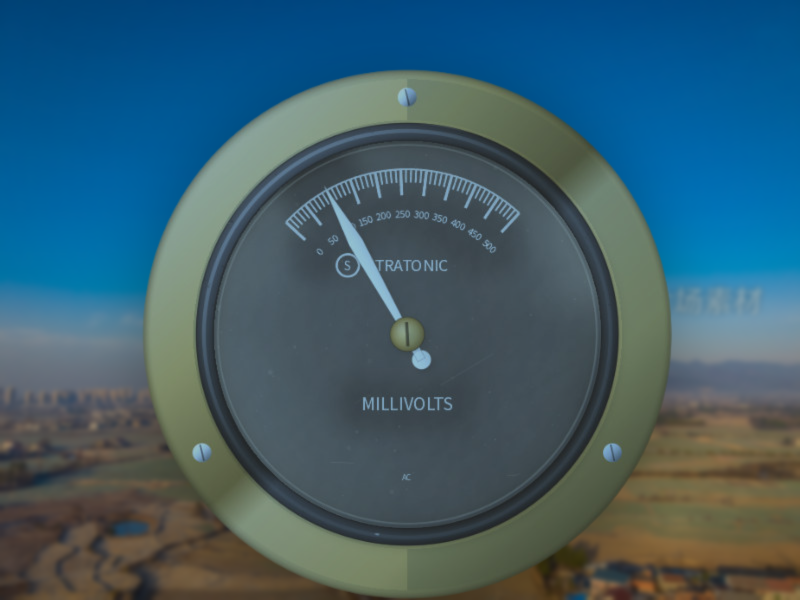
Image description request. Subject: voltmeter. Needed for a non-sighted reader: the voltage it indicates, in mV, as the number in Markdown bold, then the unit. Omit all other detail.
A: **100** mV
